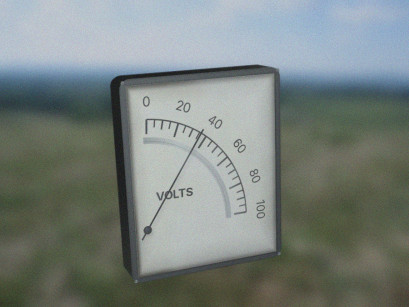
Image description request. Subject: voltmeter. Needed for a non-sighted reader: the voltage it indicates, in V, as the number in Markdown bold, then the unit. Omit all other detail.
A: **35** V
